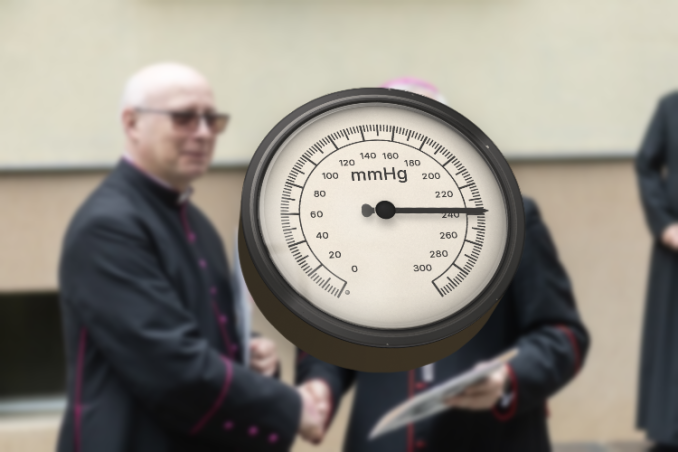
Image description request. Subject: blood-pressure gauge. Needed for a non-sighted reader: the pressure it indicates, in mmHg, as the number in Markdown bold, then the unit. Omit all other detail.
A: **240** mmHg
